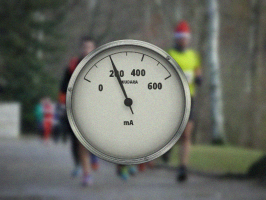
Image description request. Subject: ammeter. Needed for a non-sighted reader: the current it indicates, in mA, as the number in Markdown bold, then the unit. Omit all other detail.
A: **200** mA
